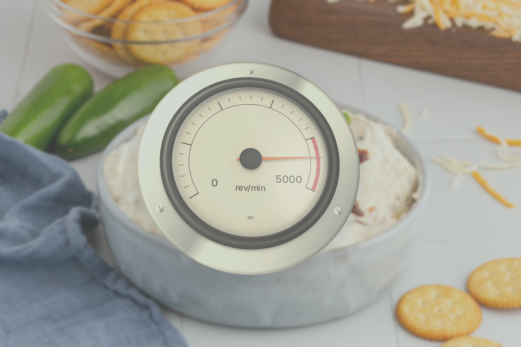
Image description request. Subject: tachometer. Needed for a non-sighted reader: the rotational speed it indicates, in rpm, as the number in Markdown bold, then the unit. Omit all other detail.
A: **4400** rpm
